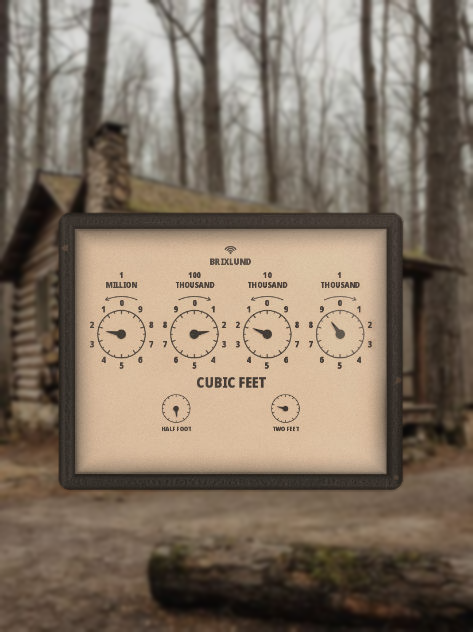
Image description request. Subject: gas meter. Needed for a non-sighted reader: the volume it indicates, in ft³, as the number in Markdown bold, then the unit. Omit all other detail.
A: **221900** ft³
